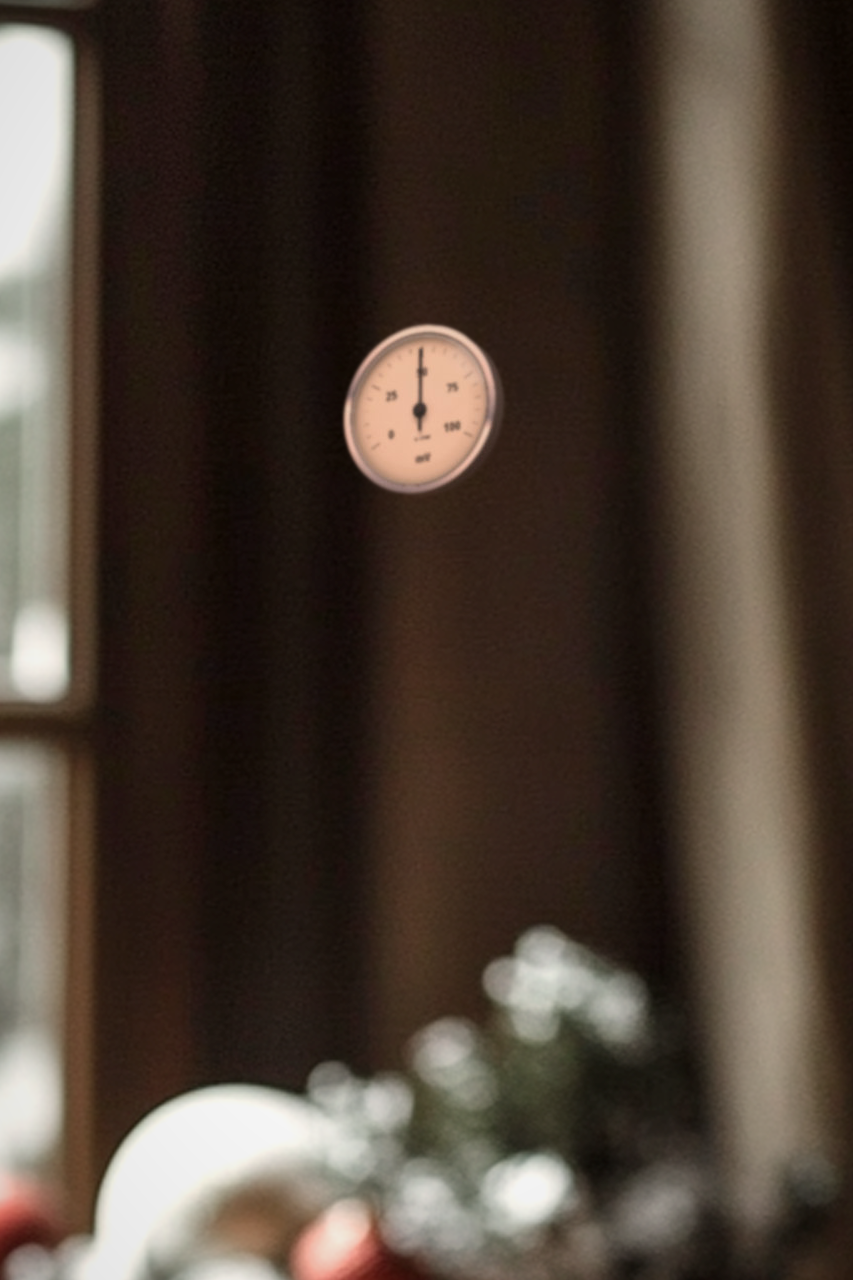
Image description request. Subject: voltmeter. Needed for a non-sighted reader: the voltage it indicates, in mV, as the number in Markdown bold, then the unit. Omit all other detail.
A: **50** mV
